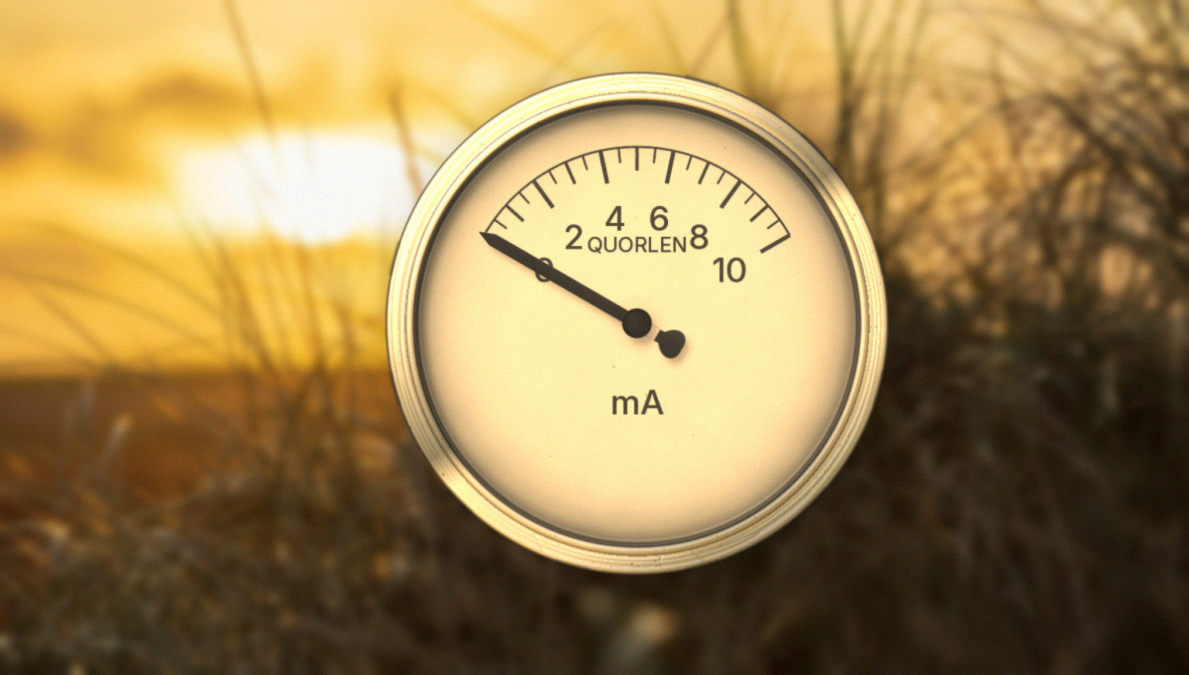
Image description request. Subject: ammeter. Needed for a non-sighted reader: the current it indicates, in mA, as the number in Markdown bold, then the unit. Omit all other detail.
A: **0** mA
